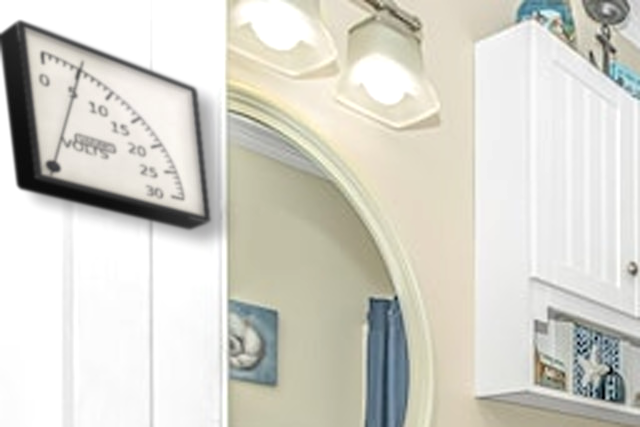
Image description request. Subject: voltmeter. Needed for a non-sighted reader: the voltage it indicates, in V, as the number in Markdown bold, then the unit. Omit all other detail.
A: **5** V
